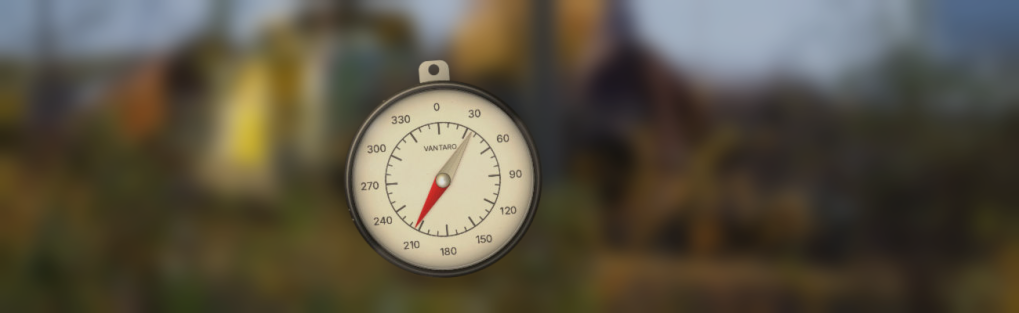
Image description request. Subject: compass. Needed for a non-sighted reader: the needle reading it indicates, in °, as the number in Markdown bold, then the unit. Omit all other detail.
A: **215** °
